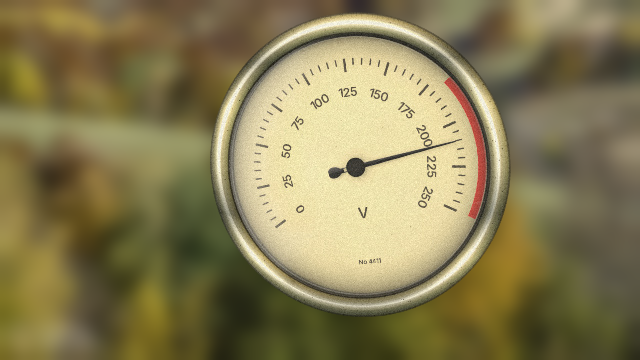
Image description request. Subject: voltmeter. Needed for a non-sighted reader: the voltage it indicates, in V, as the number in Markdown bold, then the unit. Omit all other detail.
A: **210** V
